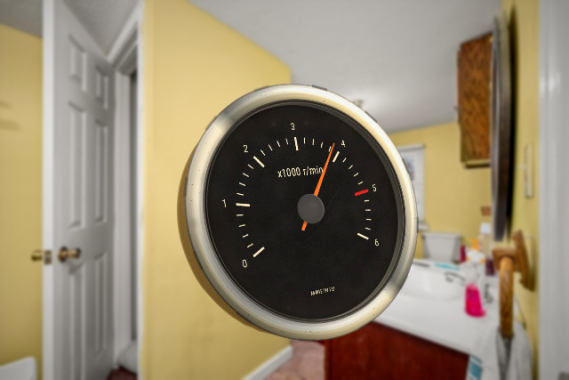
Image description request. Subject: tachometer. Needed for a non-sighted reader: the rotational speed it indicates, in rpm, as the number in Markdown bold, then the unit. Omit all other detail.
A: **3800** rpm
